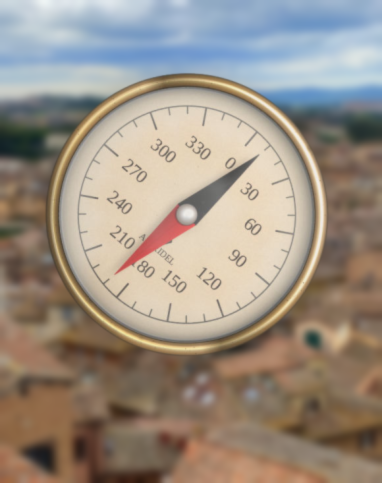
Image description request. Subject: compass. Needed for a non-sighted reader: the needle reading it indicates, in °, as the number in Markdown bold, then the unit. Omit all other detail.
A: **190** °
